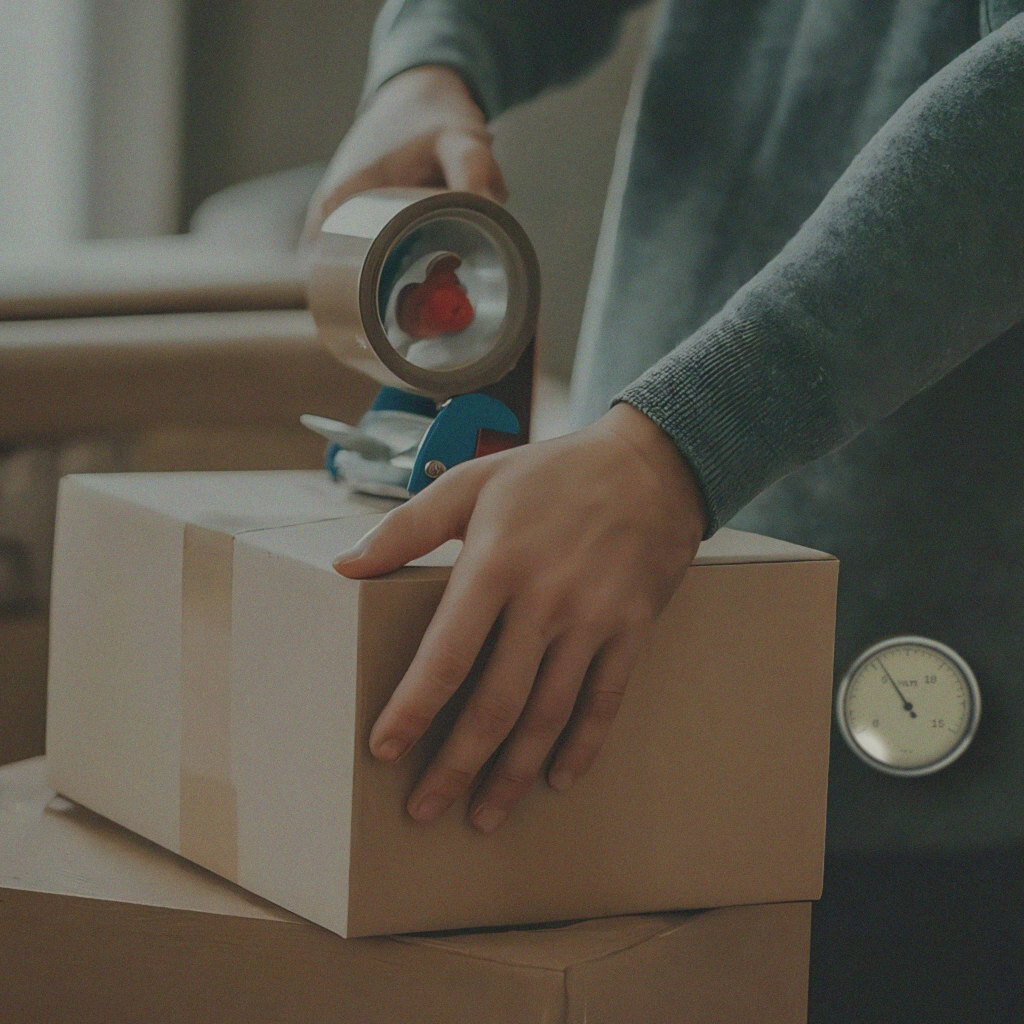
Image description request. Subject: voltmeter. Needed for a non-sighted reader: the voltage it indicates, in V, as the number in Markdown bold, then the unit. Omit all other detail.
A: **5.5** V
